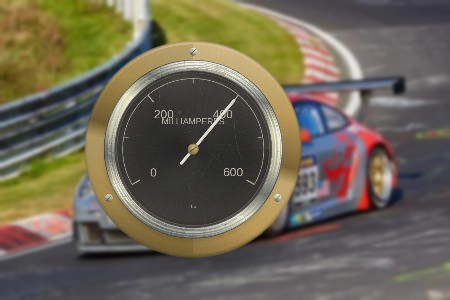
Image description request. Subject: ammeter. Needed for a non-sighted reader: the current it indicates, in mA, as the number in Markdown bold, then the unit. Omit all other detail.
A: **400** mA
